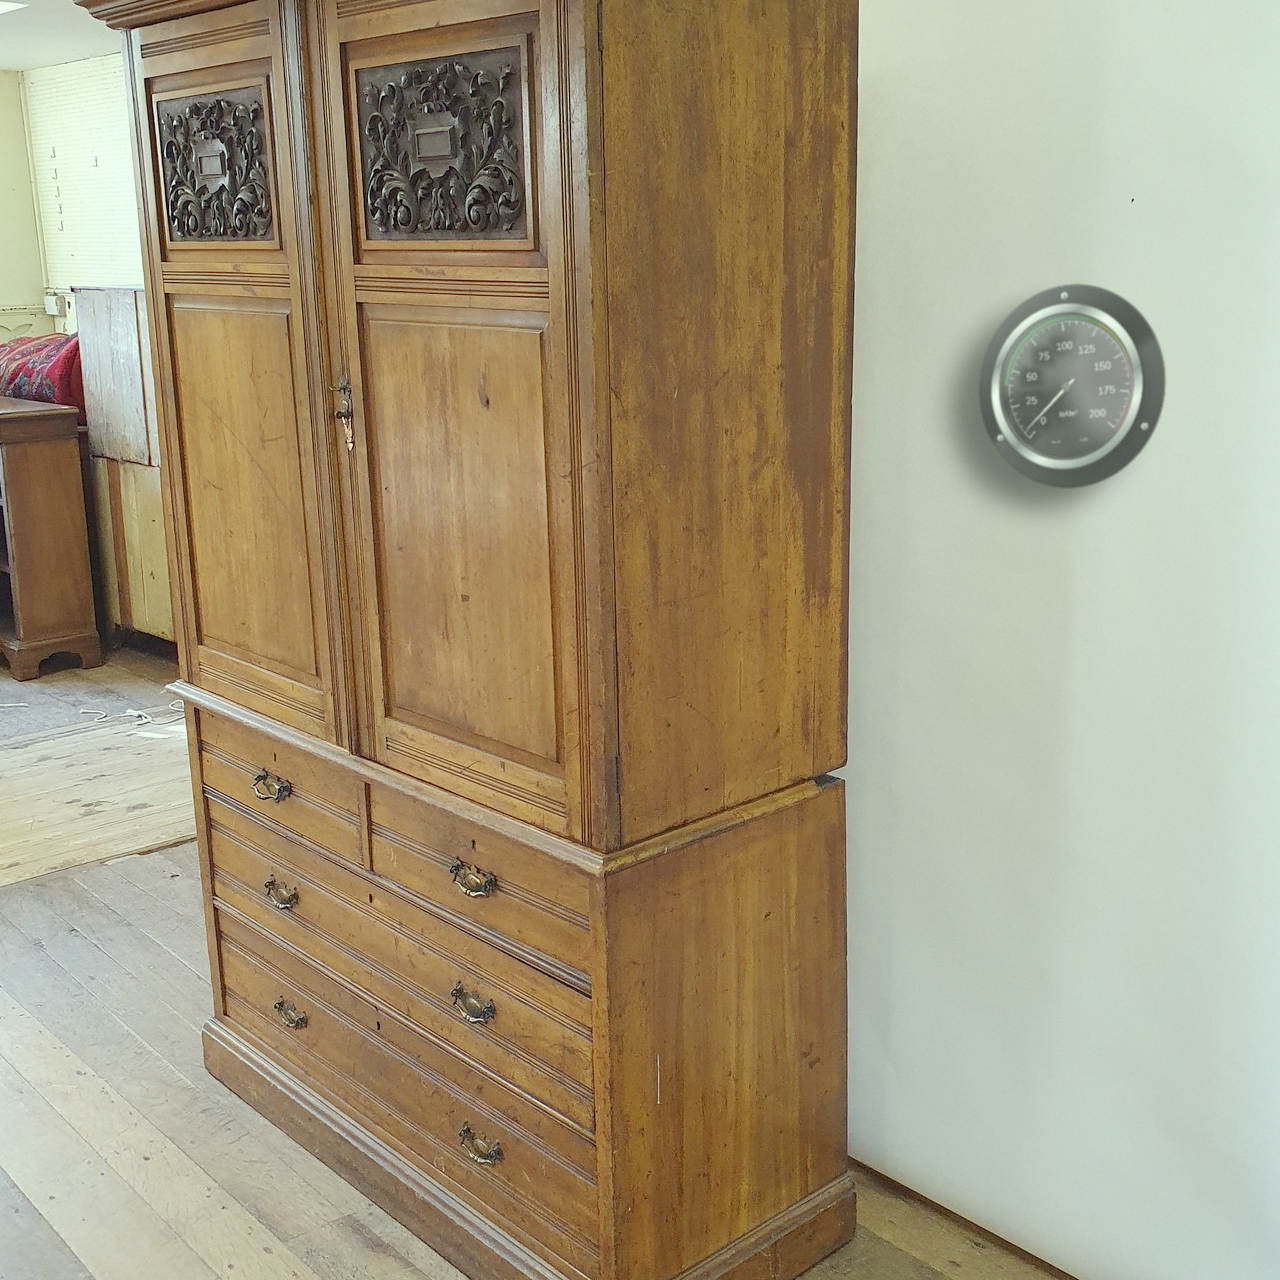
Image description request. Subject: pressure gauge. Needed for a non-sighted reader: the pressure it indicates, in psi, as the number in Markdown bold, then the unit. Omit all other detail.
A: **5** psi
